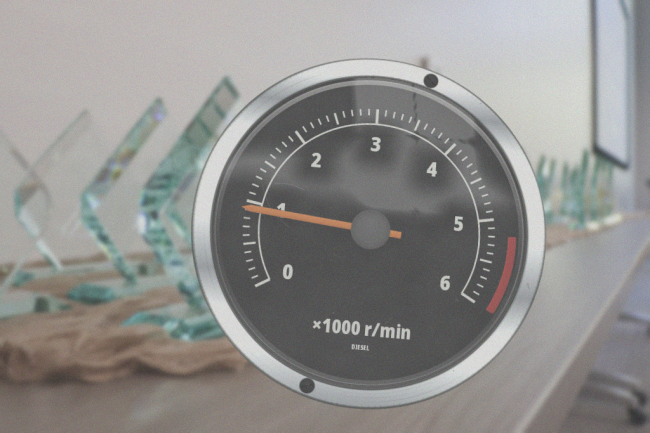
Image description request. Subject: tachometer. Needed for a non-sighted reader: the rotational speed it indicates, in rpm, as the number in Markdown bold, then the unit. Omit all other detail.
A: **900** rpm
